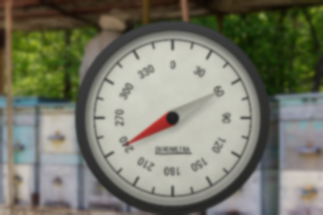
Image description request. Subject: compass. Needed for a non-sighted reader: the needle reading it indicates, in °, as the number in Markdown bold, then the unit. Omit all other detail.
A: **240** °
